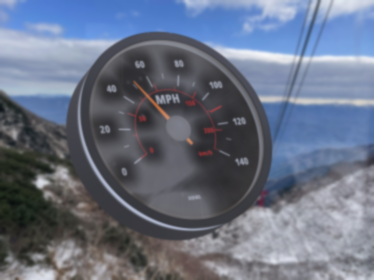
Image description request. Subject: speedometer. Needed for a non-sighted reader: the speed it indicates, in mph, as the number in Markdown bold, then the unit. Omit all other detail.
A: **50** mph
